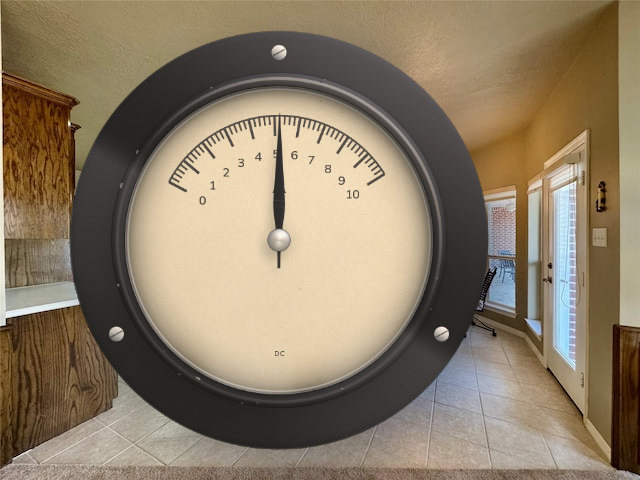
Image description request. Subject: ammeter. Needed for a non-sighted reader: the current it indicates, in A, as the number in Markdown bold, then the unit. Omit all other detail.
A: **5.2** A
